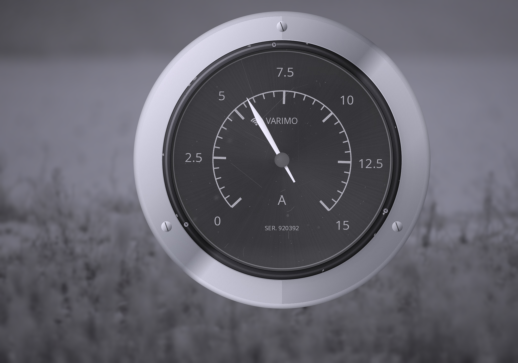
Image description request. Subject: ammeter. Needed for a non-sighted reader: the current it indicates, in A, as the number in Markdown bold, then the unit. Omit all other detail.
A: **5.75** A
